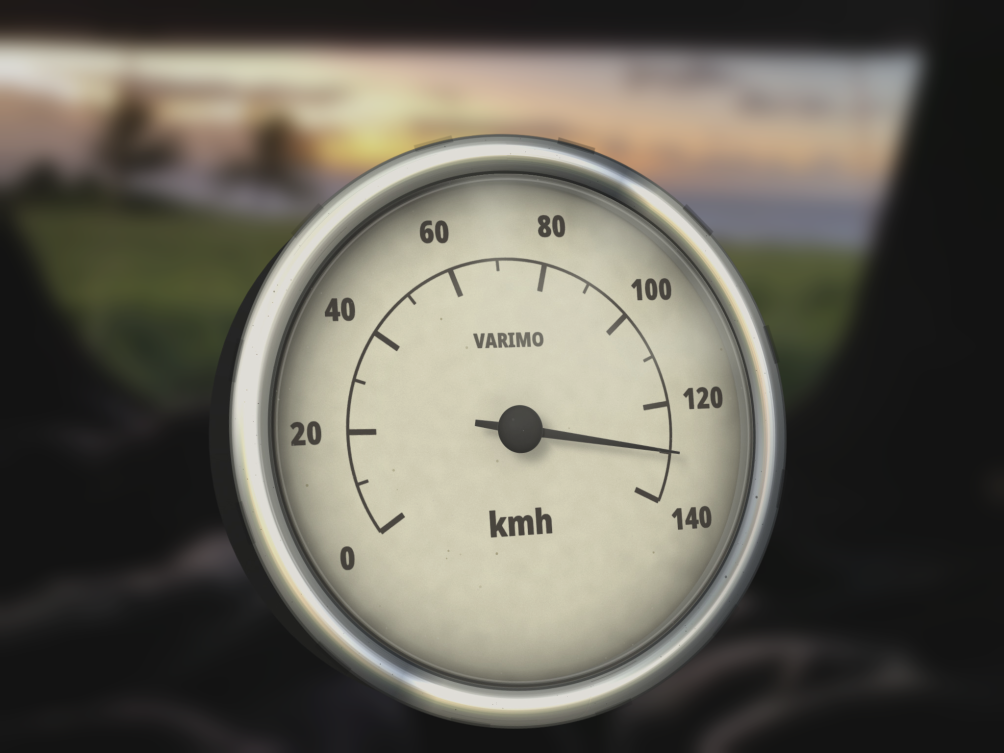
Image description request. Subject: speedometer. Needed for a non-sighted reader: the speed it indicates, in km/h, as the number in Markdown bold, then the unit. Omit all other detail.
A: **130** km/h
